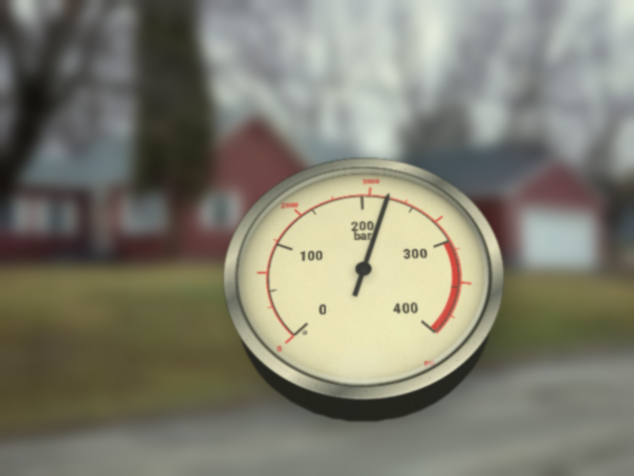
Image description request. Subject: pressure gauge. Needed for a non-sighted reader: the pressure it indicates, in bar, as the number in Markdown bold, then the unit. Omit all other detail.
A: **225** bar
